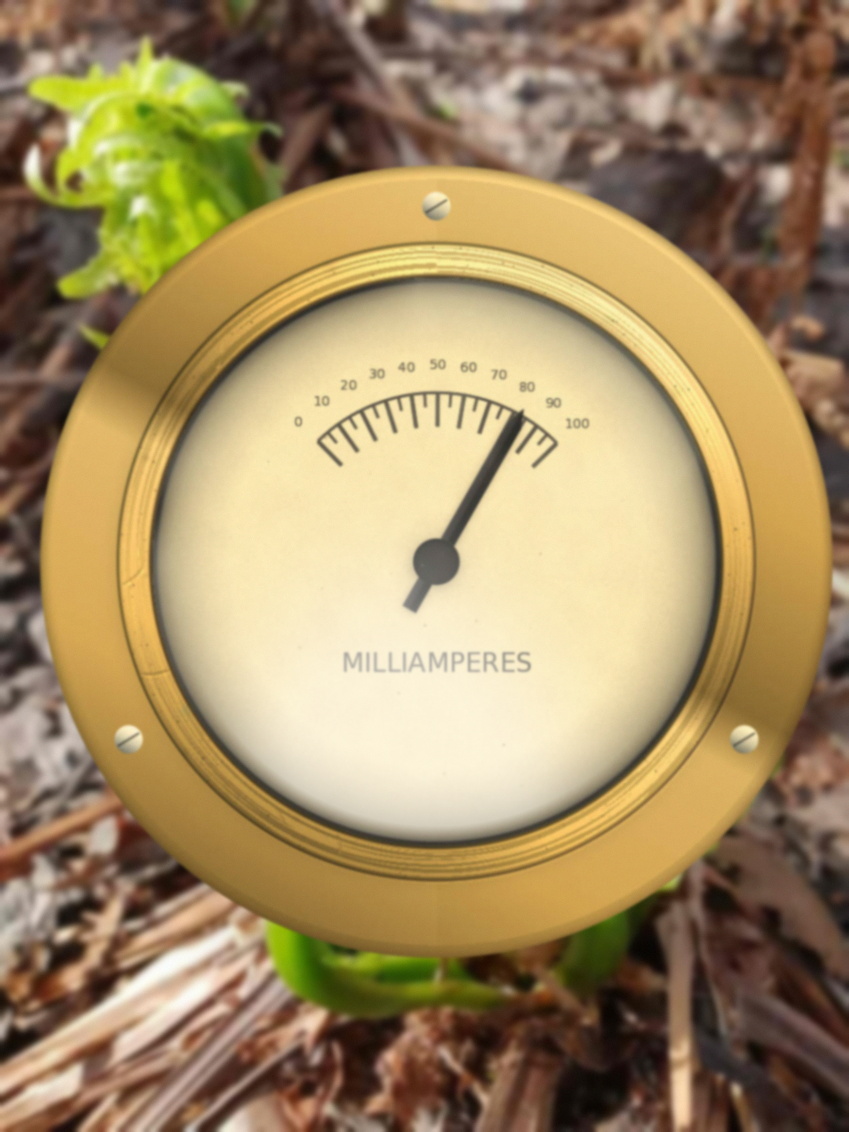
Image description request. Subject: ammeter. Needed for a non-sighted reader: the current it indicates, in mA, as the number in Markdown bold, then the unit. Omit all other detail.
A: **82.5** mA
